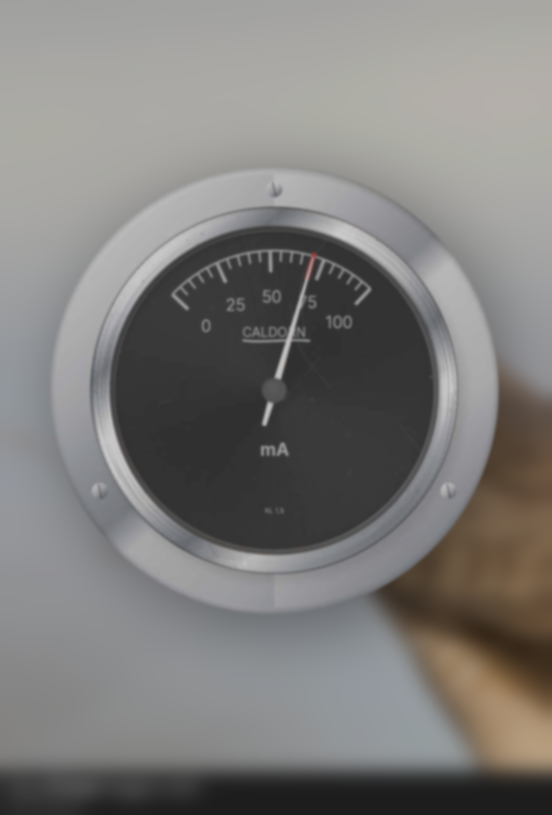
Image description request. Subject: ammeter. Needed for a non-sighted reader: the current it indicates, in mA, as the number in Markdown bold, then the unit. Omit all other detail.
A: **70** mA
